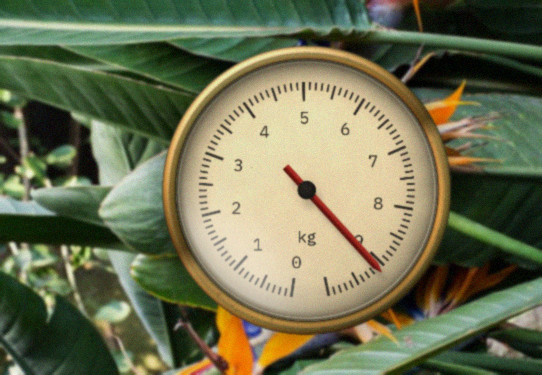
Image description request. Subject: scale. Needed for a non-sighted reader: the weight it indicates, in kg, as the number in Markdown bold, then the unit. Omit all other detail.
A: **9.1** kg
